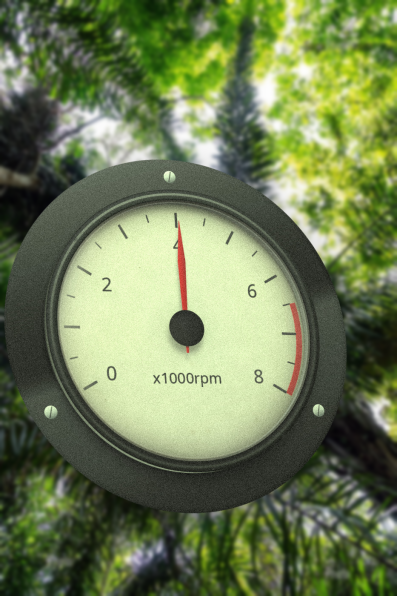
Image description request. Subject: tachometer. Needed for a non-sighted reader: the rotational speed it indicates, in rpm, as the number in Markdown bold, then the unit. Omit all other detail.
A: **4000** rpm
